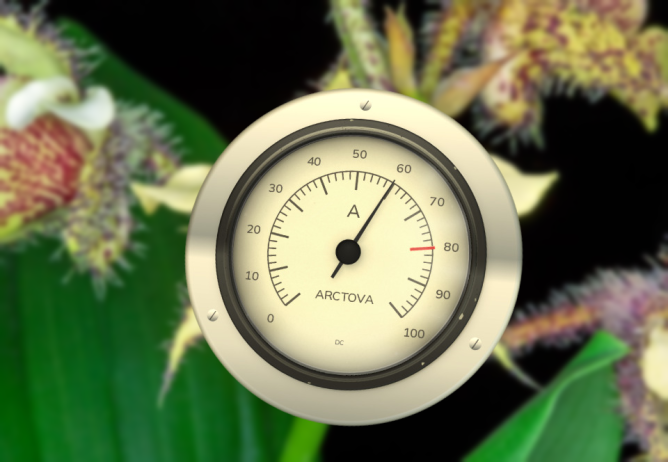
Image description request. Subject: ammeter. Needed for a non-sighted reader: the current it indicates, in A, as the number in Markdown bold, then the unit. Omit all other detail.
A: **60** A
